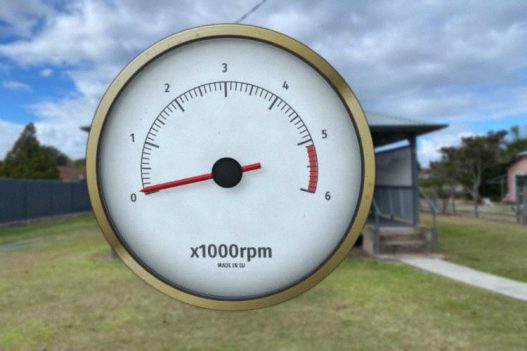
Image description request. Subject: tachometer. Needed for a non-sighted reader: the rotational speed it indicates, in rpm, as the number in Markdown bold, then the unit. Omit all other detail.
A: **100** rpm
